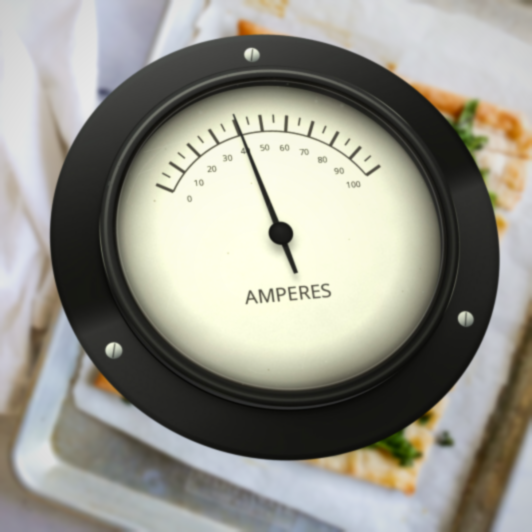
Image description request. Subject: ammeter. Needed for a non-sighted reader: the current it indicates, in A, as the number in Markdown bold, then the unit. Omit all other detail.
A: **40** A
